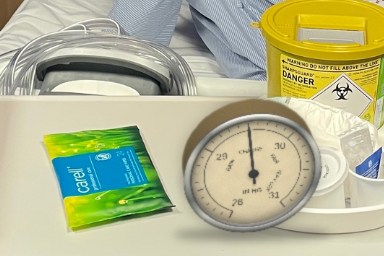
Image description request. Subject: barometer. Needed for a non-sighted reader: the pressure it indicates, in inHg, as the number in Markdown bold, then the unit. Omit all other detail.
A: **29.5** inHg
